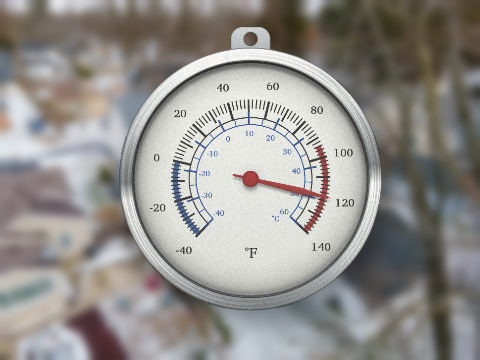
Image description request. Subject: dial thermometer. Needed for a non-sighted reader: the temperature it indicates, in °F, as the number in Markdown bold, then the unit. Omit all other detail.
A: **120** °F
